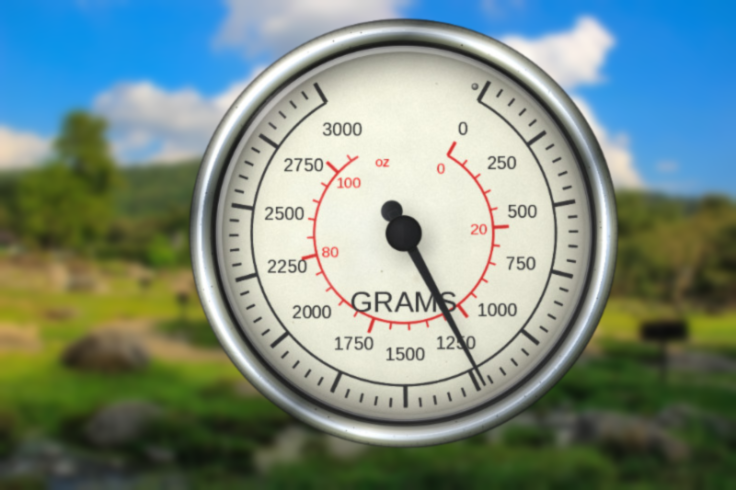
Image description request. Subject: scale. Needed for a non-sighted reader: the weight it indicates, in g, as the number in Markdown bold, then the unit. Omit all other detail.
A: **1225** g
